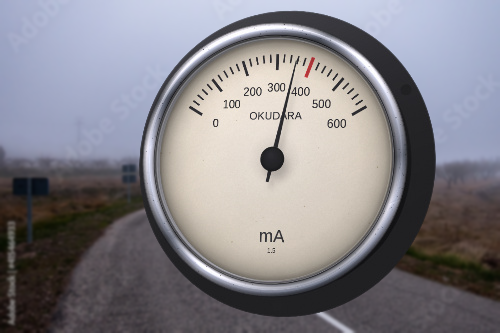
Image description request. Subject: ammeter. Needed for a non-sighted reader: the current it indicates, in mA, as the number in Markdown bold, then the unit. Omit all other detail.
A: **360** mA
